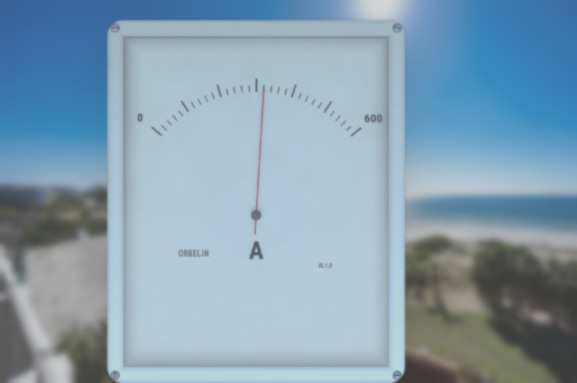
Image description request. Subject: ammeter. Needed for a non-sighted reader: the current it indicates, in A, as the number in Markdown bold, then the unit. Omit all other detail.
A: **320** A
